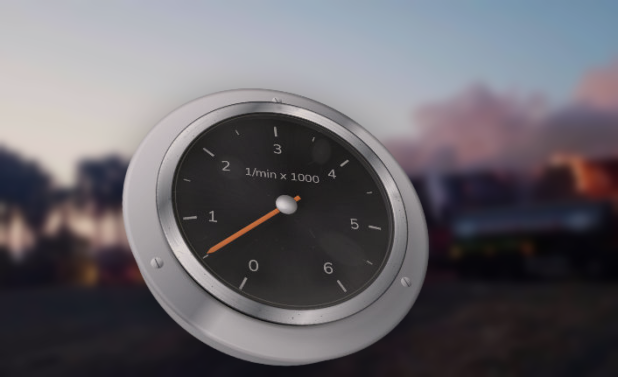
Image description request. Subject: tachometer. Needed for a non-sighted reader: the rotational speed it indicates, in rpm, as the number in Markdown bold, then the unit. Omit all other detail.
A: **500** rpm
